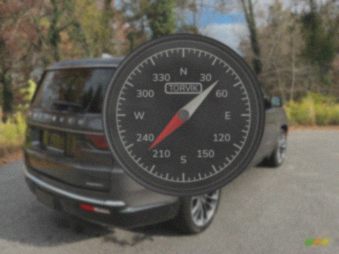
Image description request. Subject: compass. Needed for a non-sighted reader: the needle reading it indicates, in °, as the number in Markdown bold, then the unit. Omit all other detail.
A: **225** °
